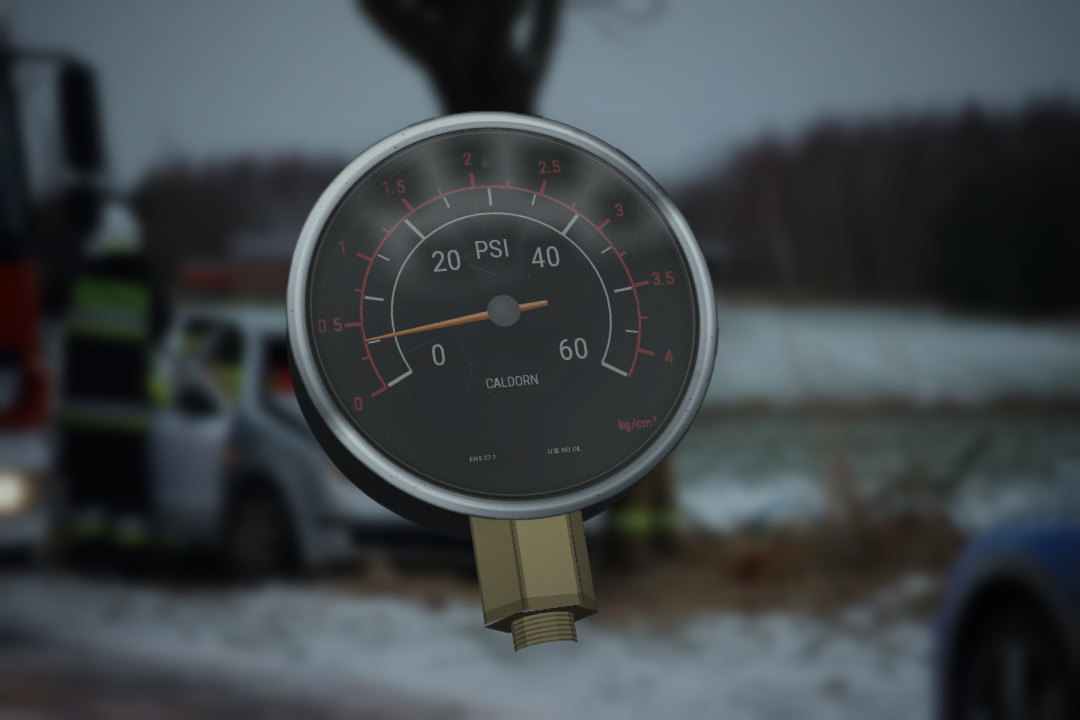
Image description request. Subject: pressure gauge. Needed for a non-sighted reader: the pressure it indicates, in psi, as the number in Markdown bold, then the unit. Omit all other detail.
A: **5** psi
